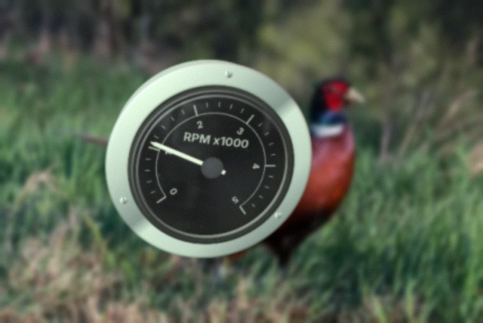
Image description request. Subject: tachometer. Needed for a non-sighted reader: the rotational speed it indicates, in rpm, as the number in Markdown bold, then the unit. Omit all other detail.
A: **1100** rpm
